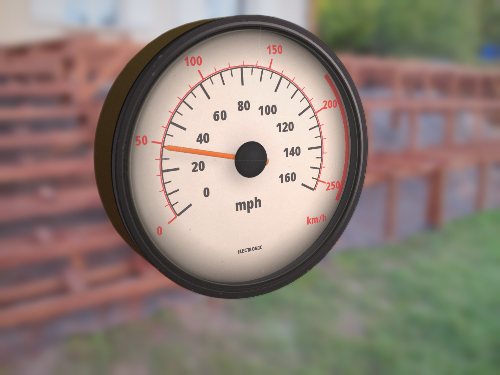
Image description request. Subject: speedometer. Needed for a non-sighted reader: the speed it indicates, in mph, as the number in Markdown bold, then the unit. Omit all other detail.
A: **30** mph
